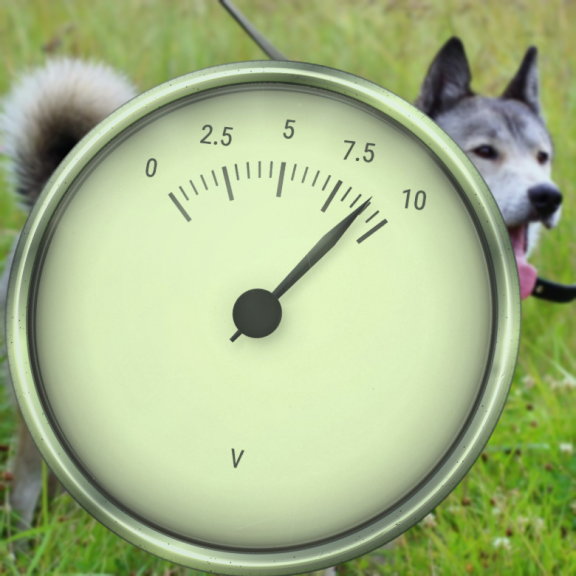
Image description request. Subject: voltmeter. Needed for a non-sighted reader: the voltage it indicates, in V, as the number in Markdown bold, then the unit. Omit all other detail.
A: **9** V
